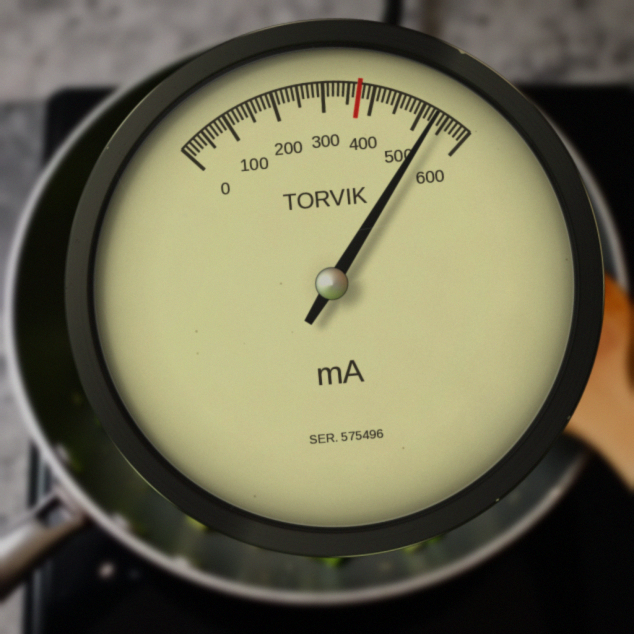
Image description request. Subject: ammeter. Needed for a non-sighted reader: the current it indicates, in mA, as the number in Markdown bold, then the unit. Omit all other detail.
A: **530** mA
